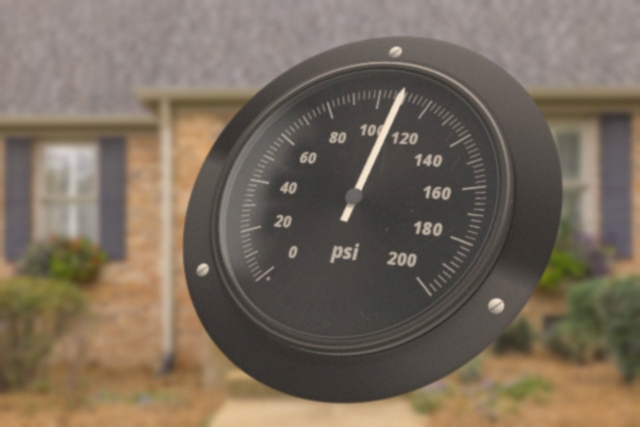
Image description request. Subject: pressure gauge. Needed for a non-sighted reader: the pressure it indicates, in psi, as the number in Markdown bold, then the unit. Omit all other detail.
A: **110** psi
